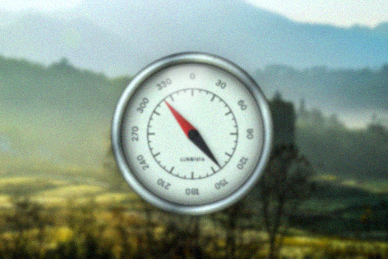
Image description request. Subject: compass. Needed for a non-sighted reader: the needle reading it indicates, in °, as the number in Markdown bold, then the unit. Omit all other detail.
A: **320** °
